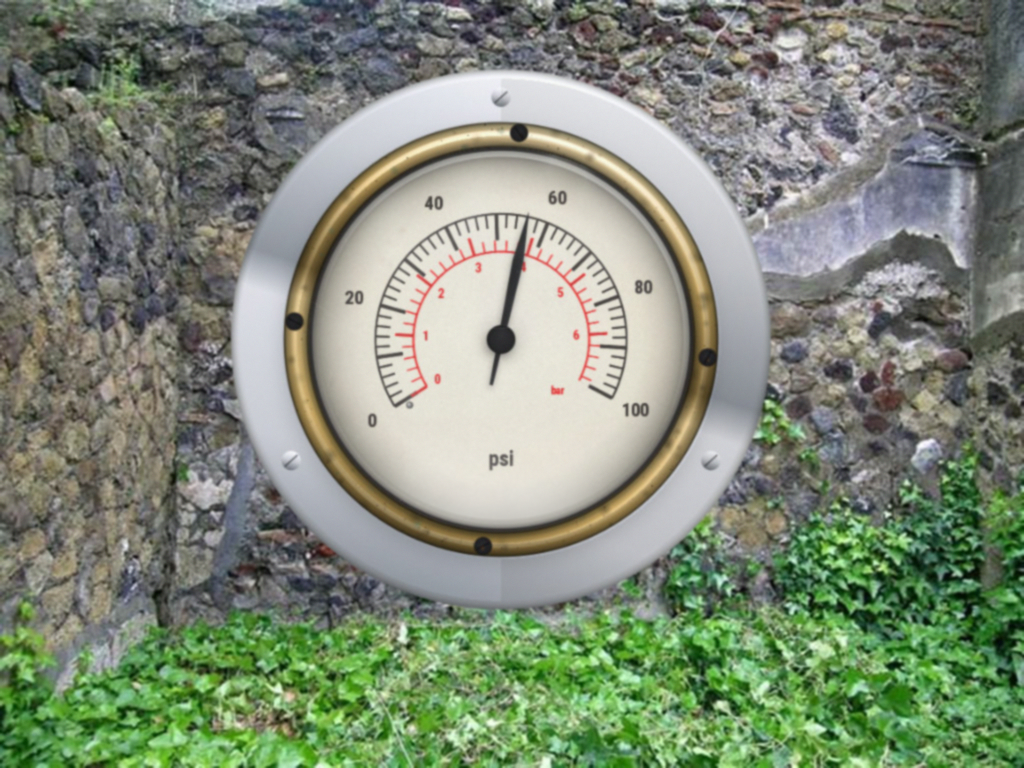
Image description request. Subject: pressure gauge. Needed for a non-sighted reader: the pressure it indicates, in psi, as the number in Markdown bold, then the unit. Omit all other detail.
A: **56** psi
